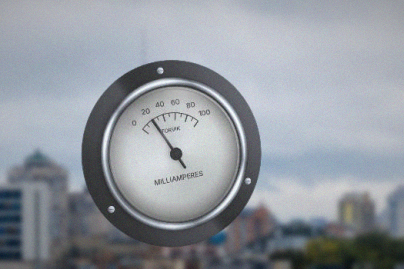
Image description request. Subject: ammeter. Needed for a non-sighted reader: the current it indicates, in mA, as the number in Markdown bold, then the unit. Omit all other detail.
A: **20** mA
